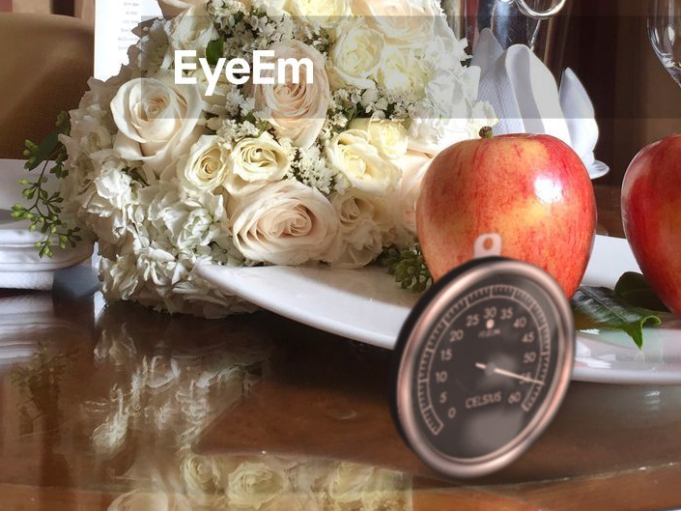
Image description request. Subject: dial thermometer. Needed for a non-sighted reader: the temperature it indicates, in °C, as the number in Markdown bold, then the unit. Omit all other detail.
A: **55** °C
